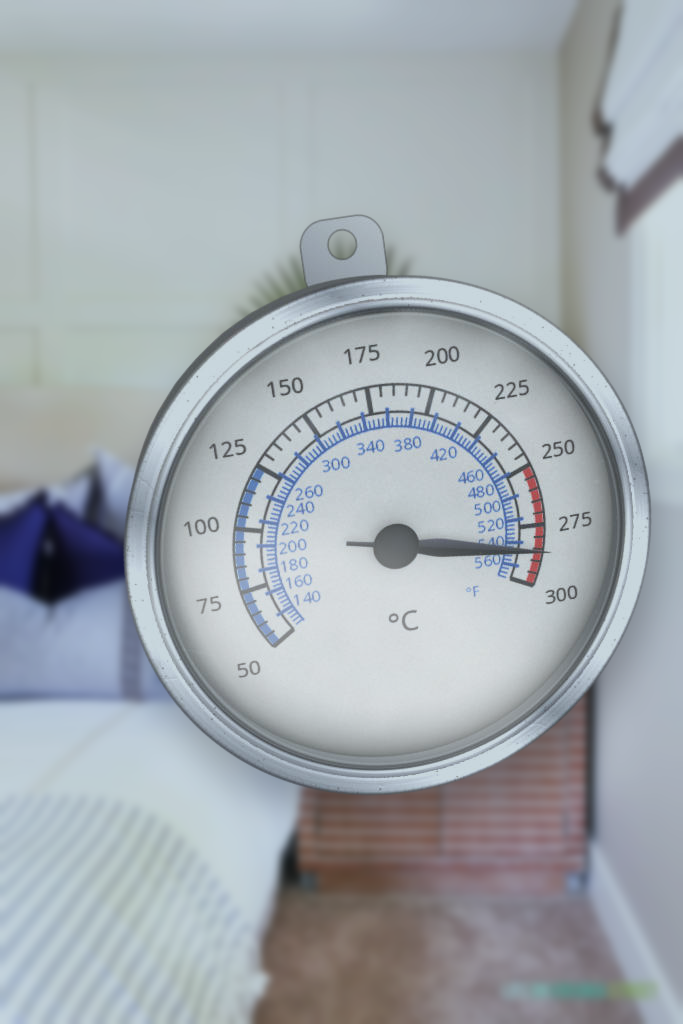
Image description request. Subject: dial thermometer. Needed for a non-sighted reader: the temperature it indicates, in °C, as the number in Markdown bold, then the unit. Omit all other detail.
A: **285** °C
